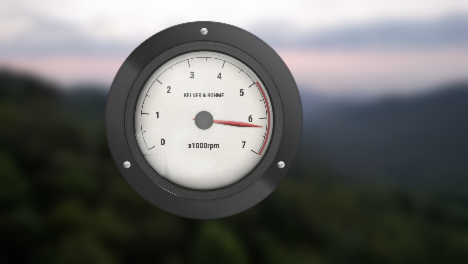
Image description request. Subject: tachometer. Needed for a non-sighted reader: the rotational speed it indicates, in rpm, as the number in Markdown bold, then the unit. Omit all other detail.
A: **6250** rpm
